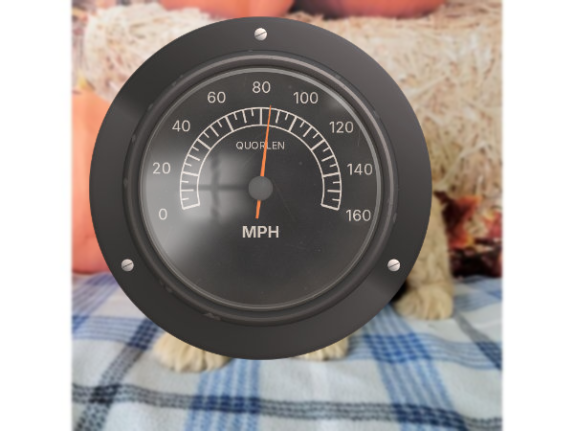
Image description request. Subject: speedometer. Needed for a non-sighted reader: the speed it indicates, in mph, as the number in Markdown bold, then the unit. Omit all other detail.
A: **85** mph
